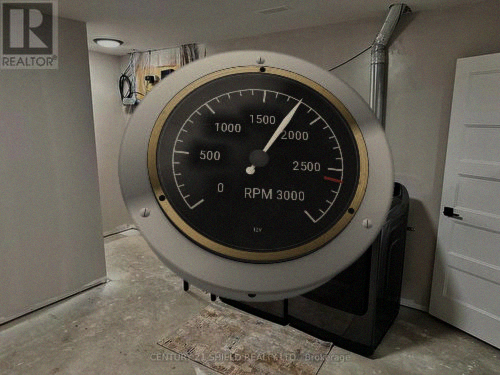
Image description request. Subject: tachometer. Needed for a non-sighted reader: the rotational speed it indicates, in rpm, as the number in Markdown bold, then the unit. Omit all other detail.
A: **1800** rpm
